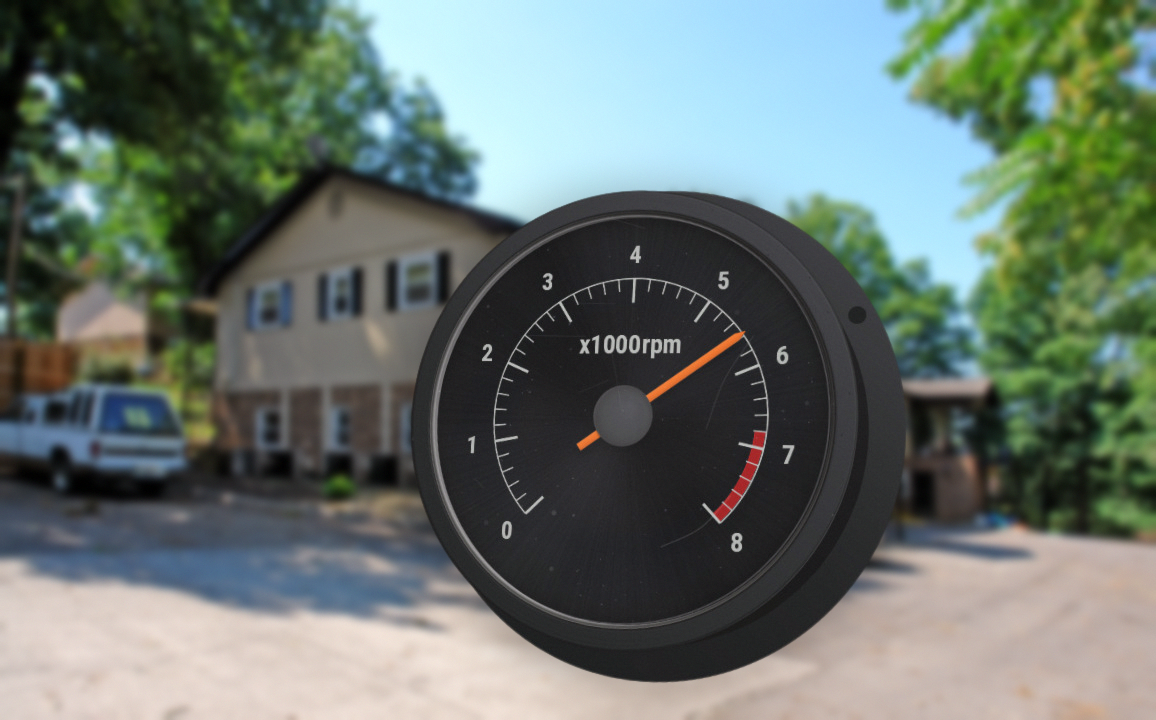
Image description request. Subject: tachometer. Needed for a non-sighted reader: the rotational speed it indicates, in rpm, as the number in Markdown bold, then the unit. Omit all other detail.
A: **5600** rpm
